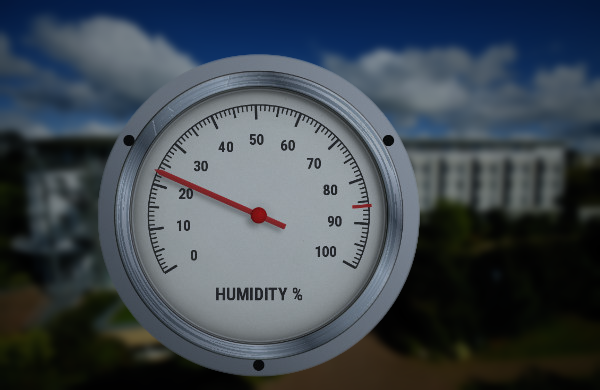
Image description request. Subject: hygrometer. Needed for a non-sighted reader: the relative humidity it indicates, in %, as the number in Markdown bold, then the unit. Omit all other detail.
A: **23** %
